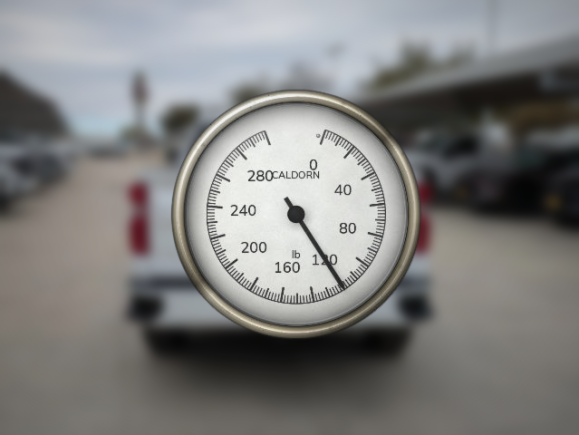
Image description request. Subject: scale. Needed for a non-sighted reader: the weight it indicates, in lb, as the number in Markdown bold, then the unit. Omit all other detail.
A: **120** lb
